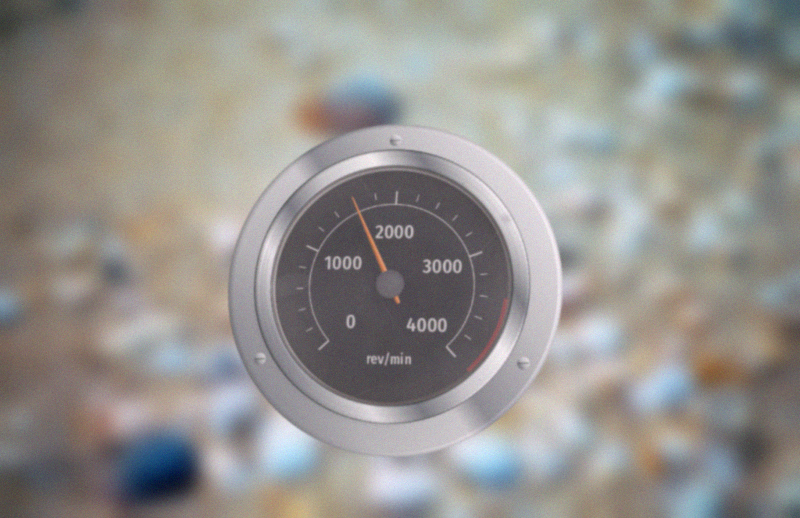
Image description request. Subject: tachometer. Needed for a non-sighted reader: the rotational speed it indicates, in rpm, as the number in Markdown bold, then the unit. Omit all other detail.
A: **1600** rpm
